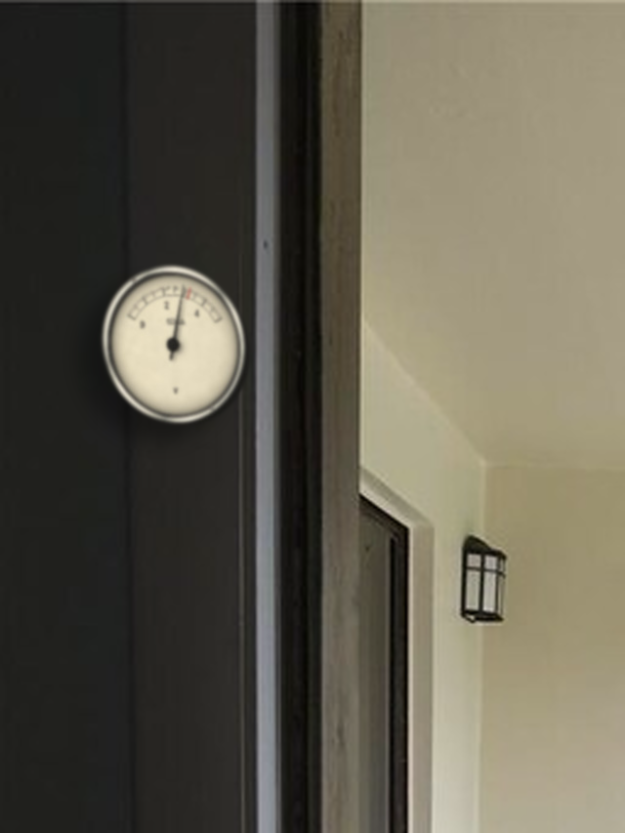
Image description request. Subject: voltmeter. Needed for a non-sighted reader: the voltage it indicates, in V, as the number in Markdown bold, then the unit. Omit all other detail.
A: **3** V
